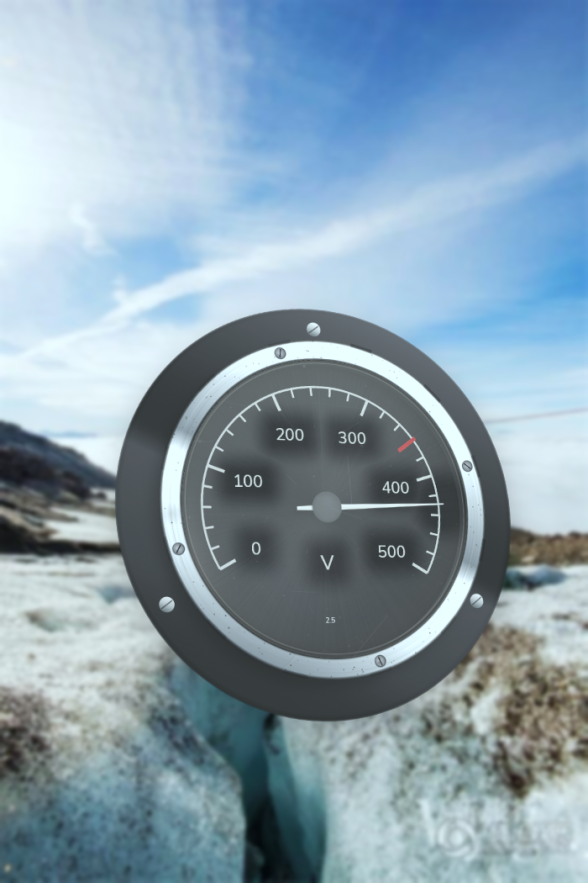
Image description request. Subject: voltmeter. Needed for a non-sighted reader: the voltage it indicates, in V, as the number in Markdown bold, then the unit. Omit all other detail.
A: **430** V
